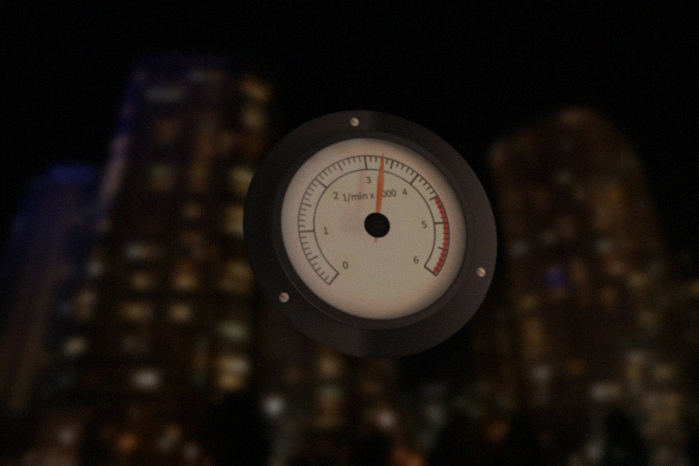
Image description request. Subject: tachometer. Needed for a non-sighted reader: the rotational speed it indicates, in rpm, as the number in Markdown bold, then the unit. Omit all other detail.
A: **3300** rpm
